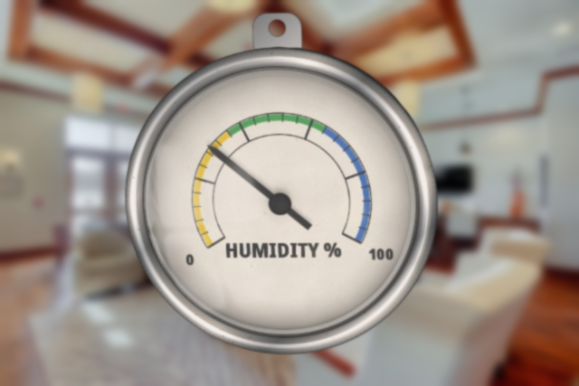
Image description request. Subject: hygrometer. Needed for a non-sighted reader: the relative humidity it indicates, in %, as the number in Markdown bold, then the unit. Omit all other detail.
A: **30** %
